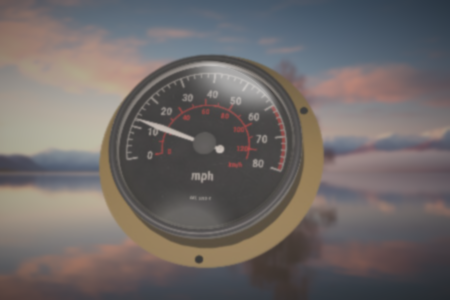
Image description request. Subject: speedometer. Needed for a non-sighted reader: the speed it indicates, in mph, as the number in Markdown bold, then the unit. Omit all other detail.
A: **12** mph
